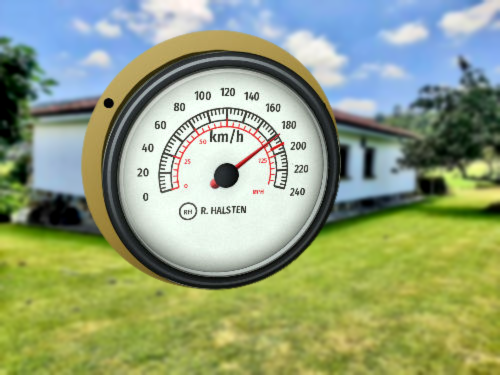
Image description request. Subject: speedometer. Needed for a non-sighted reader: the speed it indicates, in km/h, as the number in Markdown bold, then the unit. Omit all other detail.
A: **180** km/h
